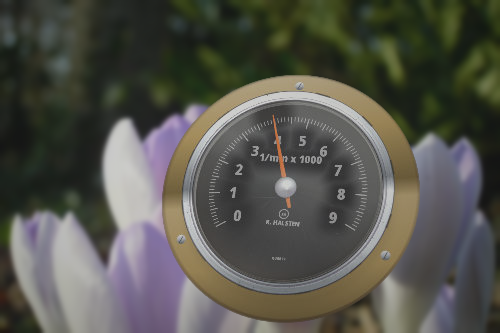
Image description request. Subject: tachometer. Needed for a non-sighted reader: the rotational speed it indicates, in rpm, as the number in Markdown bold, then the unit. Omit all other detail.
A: **4000** rpm
